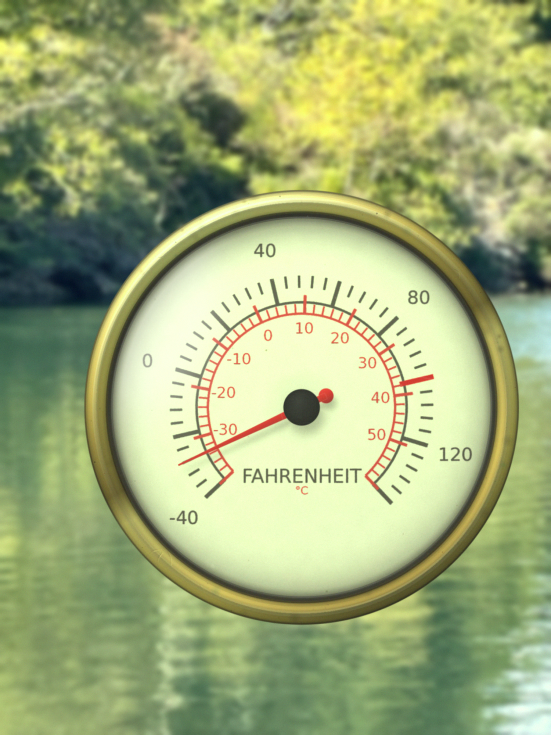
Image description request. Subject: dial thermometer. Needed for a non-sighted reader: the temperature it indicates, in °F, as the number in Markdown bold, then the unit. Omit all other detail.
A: **-28** °F
